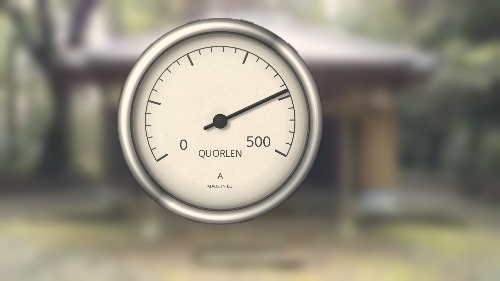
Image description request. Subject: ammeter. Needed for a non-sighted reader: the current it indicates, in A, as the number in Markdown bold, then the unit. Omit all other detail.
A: **390** A
